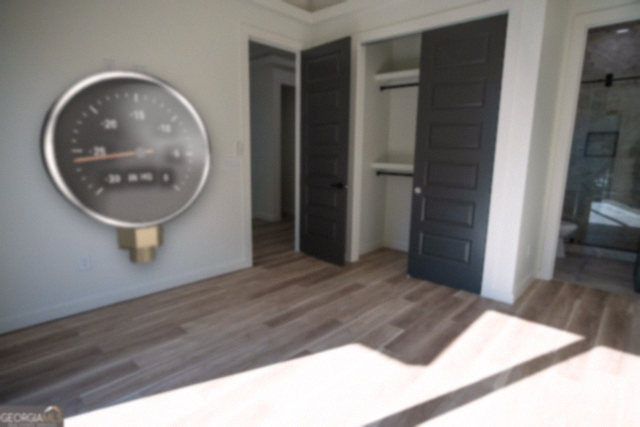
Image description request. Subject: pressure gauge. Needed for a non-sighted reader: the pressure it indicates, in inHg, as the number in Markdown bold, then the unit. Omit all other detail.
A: **-26** inHg
